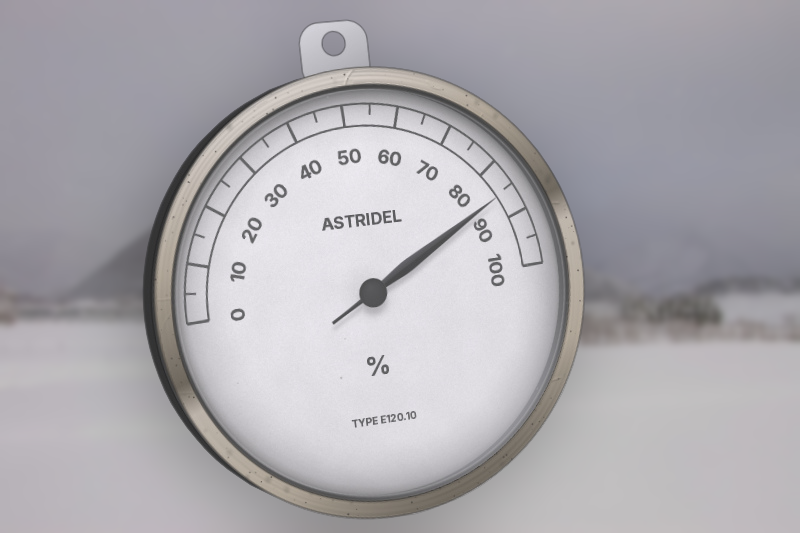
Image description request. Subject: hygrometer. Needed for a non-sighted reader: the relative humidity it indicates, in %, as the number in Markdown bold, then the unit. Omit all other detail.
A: **85** %
